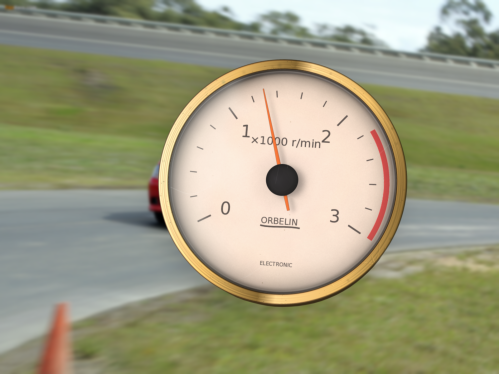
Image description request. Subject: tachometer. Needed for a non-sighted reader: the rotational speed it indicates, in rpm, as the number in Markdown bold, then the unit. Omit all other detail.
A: **1300** rpm
